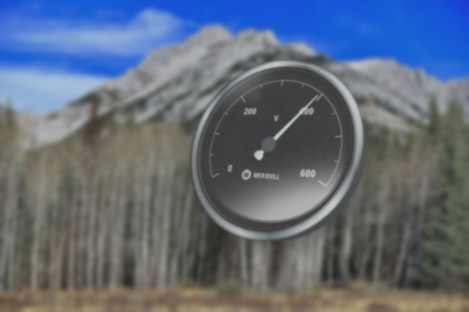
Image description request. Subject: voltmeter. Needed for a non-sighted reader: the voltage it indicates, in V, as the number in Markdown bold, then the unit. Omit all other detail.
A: **400** V
